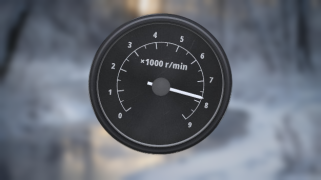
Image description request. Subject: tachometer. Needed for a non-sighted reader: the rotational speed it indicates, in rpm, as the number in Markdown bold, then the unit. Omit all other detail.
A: **7750** rpm
